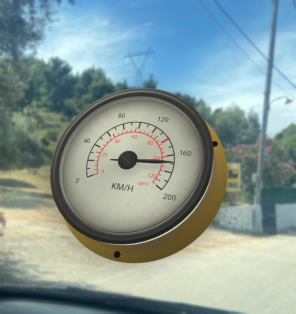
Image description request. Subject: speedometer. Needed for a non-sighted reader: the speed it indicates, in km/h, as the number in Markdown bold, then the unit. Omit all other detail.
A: **170** km/h
